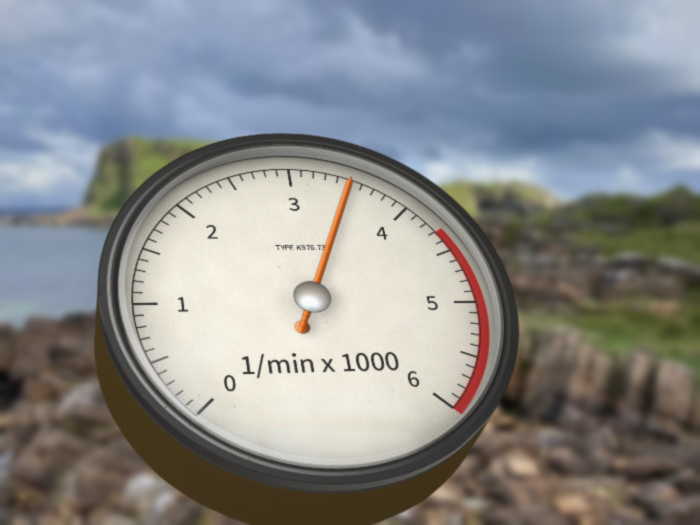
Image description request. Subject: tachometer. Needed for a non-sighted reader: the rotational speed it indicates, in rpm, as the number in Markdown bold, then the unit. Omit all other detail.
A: **3500** rpm
